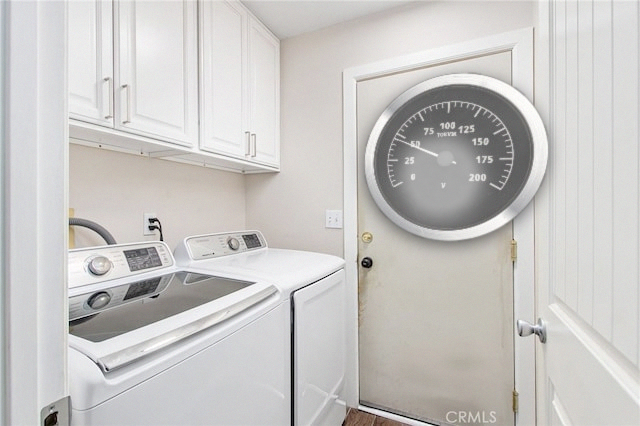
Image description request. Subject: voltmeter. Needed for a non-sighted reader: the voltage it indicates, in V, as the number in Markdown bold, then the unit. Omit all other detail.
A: **45** V
